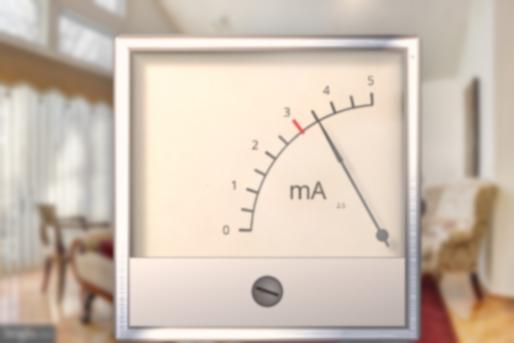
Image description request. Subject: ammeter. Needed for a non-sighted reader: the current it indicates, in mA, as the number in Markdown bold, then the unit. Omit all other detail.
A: **3.5** mA
